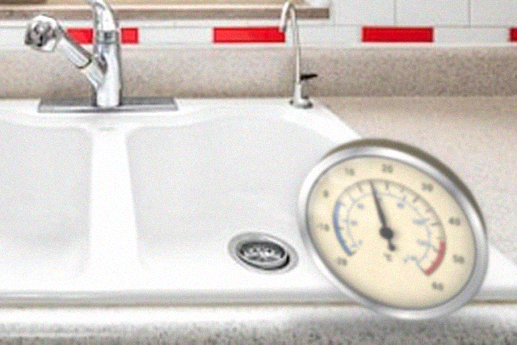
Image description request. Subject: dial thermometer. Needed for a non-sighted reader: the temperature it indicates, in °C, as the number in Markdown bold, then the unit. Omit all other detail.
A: **15** °C
